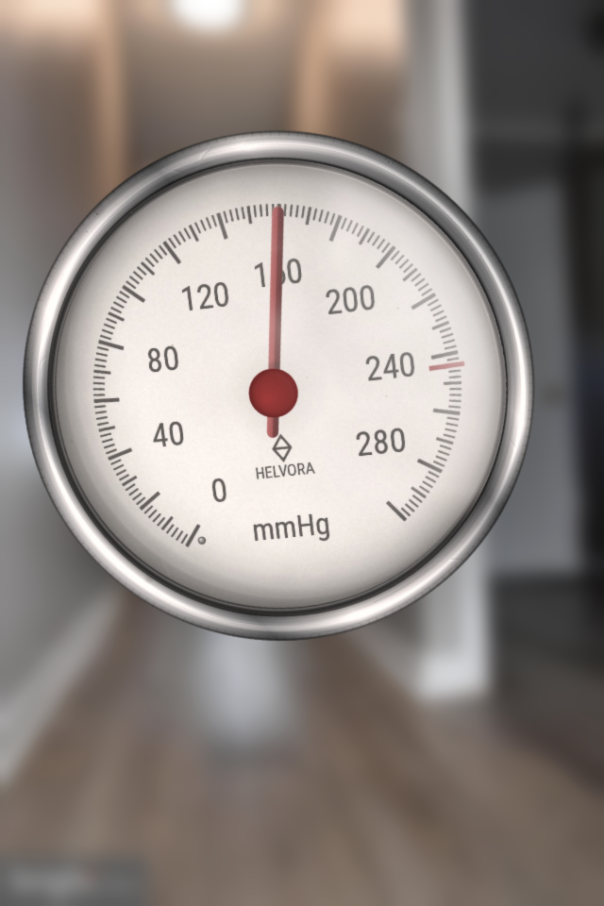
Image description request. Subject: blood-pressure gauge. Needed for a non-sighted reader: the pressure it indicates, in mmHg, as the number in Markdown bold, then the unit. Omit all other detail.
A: **160** mmHg
